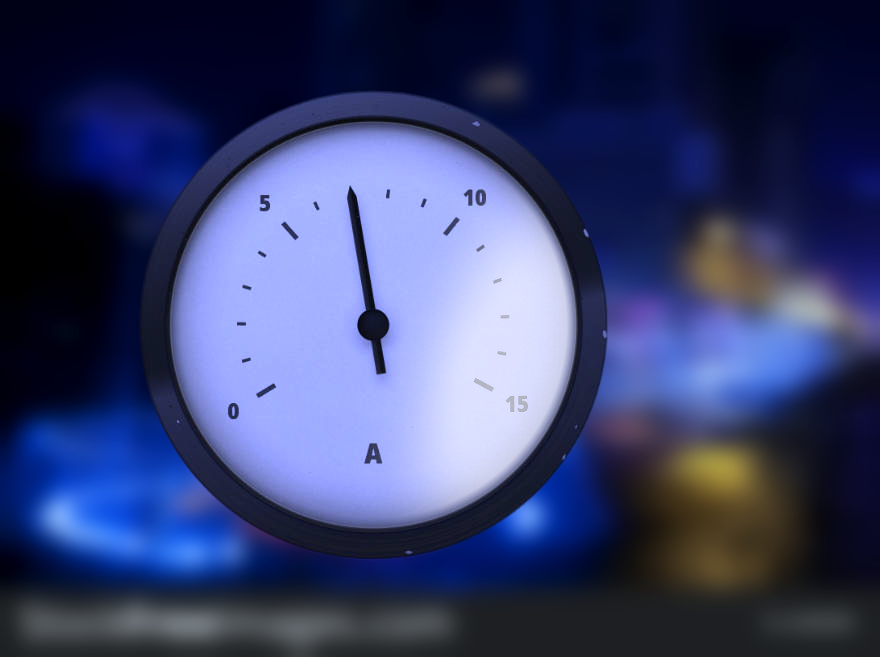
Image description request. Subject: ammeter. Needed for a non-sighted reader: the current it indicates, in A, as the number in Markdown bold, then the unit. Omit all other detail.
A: **7** A
